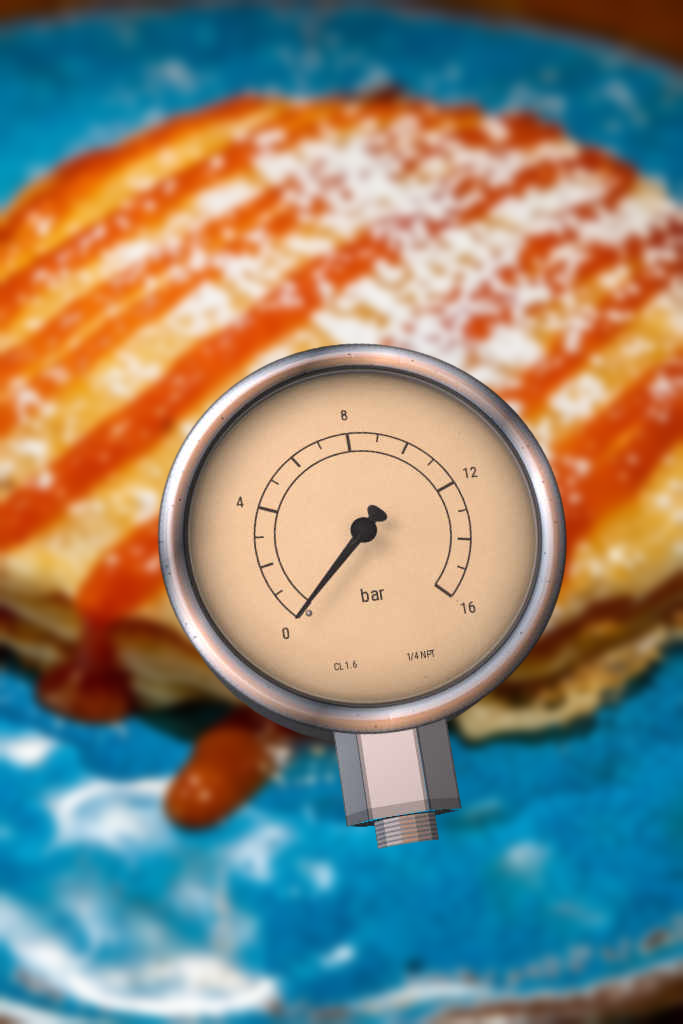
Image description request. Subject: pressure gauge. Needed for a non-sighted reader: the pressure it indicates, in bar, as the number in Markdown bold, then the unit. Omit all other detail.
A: **0** bar
